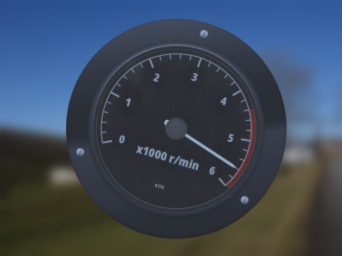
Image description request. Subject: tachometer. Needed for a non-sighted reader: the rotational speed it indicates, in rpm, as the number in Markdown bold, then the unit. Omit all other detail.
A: **5600** rpm
